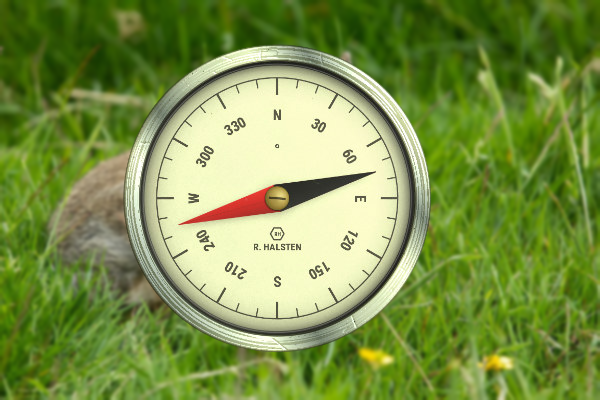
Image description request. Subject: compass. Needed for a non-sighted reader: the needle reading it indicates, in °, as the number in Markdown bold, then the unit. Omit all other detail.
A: **255** °
